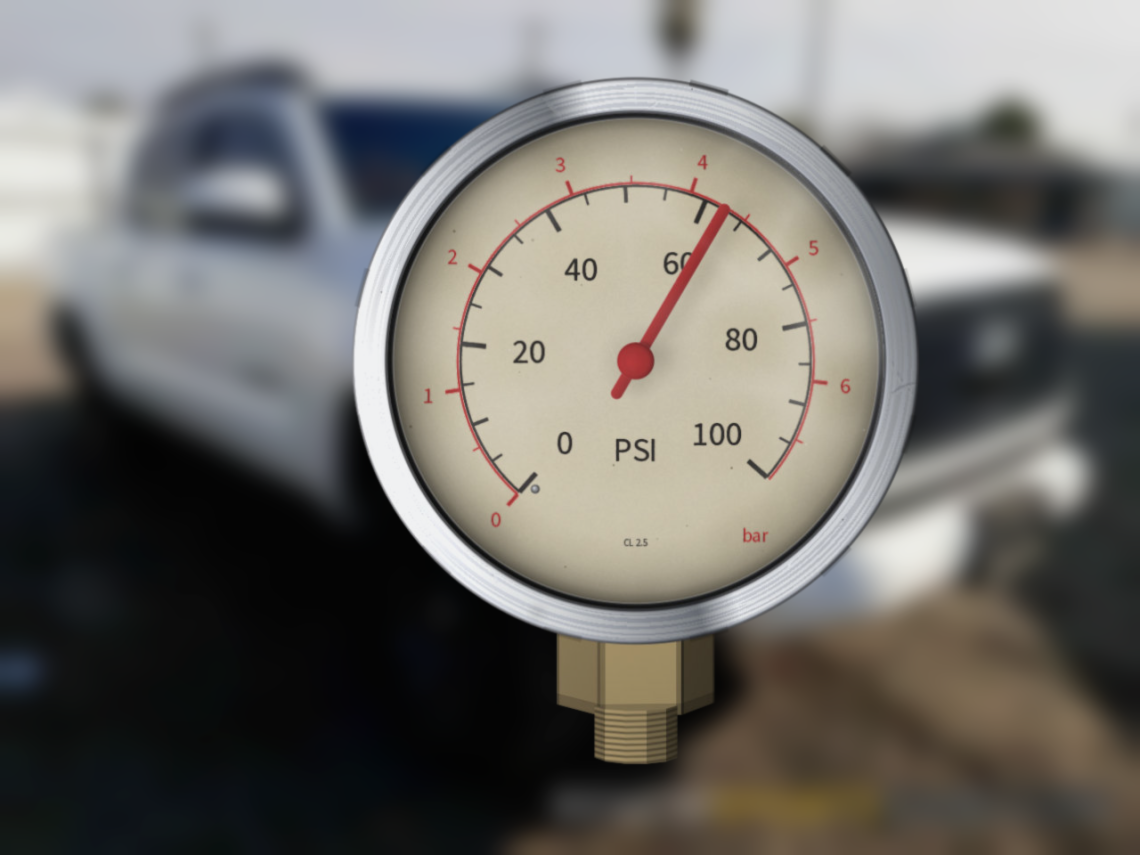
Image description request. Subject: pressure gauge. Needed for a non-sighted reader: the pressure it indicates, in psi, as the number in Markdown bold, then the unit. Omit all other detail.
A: **62.5** psi
